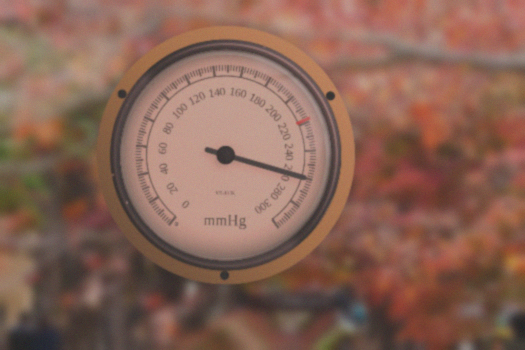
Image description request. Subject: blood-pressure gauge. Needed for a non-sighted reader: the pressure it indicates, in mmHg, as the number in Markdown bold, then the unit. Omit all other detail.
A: **260** mmHg
